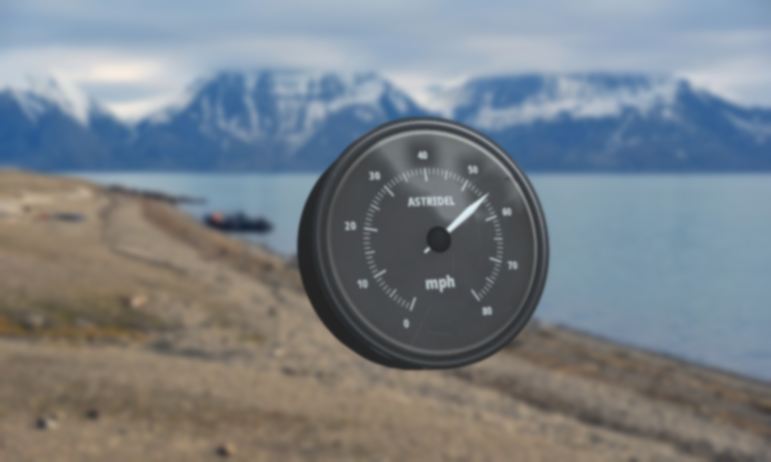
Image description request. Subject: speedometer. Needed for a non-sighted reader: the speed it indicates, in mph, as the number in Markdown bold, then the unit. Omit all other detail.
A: **55** mph
